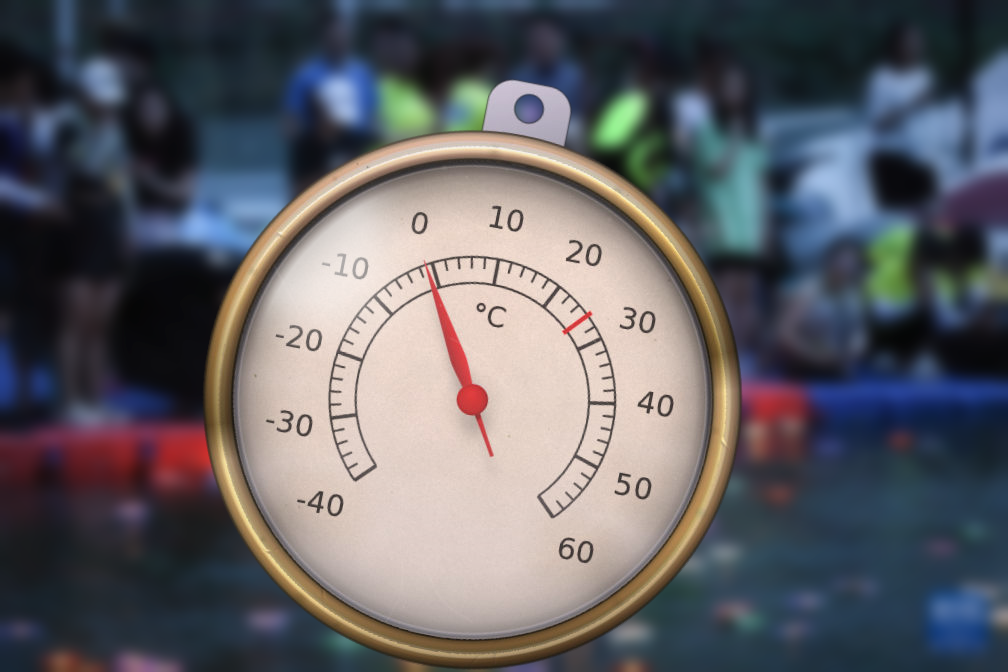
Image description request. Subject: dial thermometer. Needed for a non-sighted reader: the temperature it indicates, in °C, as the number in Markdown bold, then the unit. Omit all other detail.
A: **-1** °C
